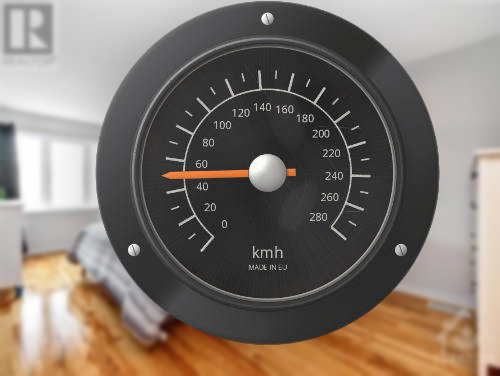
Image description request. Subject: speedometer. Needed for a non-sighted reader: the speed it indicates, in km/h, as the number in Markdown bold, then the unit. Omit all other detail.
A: **50** km/h
